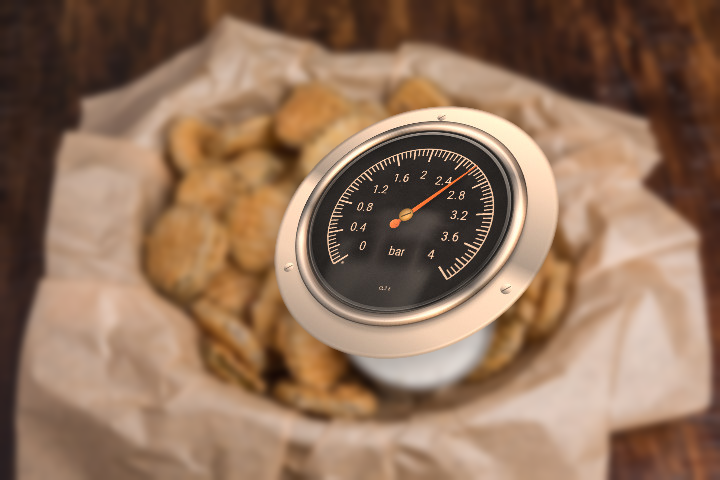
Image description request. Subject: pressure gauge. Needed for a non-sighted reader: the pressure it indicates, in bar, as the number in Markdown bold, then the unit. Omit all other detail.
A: **2.6** bar
